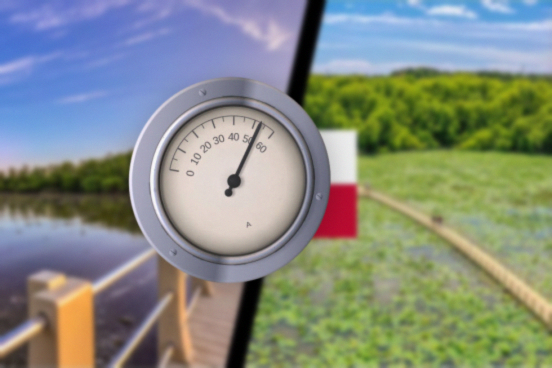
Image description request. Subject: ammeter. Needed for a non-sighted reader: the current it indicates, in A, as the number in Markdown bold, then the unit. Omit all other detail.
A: **52.5** A
